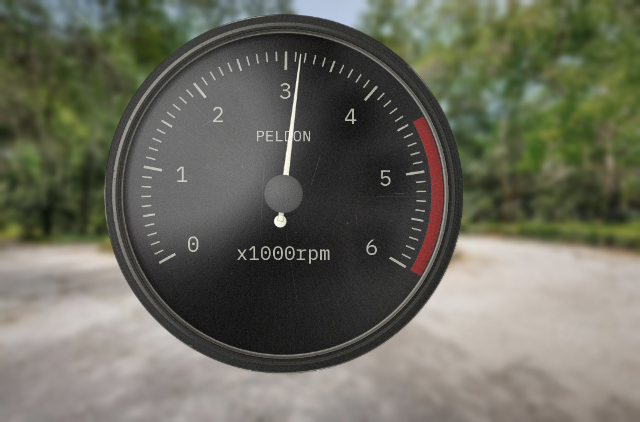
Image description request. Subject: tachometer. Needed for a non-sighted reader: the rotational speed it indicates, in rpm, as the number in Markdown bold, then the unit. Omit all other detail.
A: **3150** rpm
